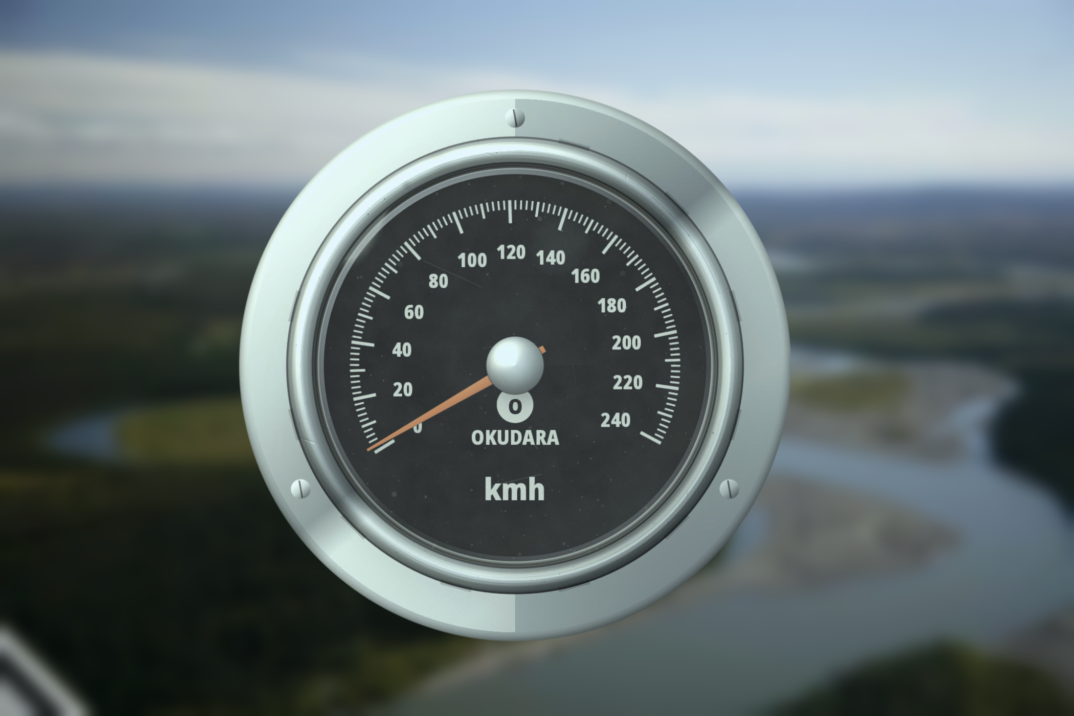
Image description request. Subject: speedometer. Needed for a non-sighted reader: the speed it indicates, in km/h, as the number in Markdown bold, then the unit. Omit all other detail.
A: **2** km/h
